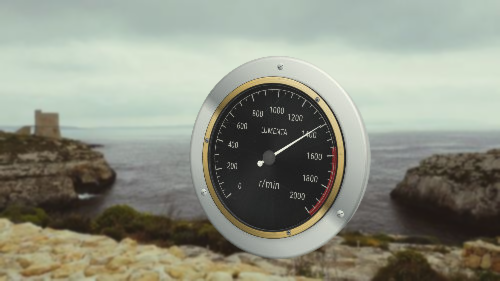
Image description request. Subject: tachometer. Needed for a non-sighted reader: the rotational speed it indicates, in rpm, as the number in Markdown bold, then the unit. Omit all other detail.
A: **1400** rpm
